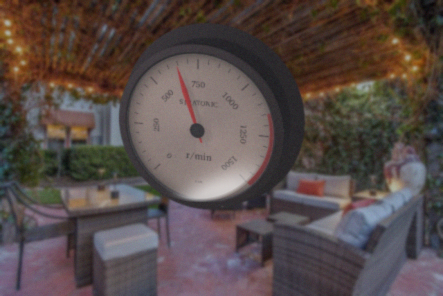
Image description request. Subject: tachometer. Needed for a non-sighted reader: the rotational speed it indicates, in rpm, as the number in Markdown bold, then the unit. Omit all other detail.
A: **650** rpm
